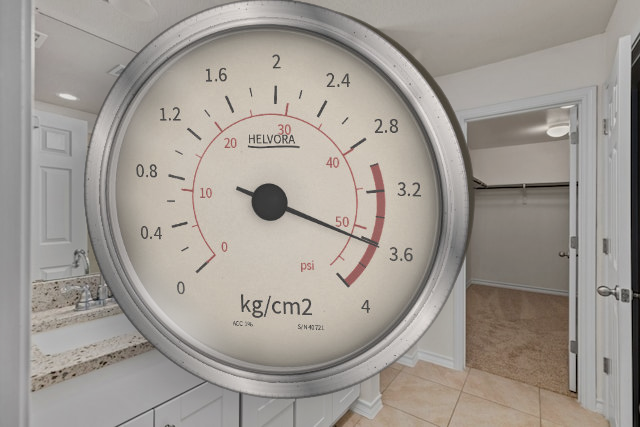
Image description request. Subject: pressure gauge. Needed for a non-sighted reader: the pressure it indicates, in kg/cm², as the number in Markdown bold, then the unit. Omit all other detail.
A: **3.6** kg/cm²
